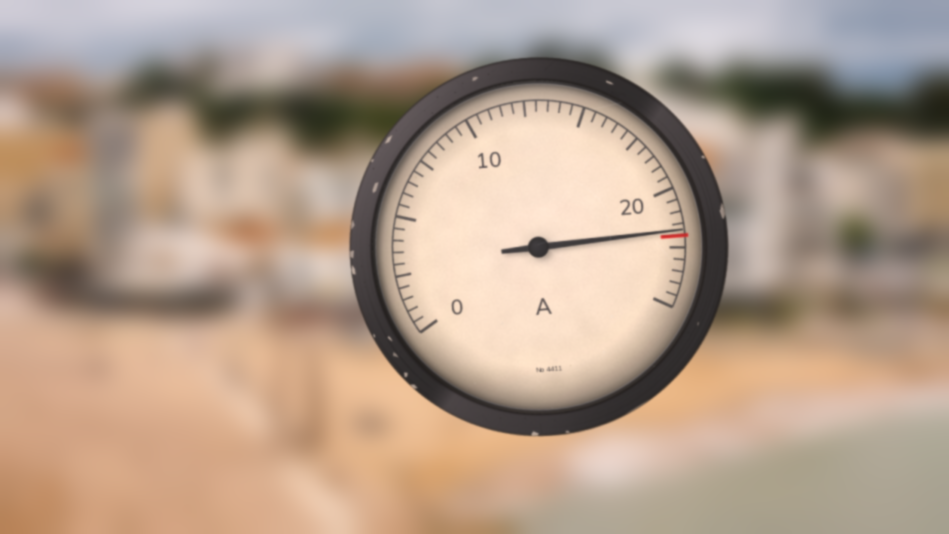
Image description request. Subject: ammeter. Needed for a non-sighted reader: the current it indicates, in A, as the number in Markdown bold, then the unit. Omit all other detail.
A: **21.75** A
